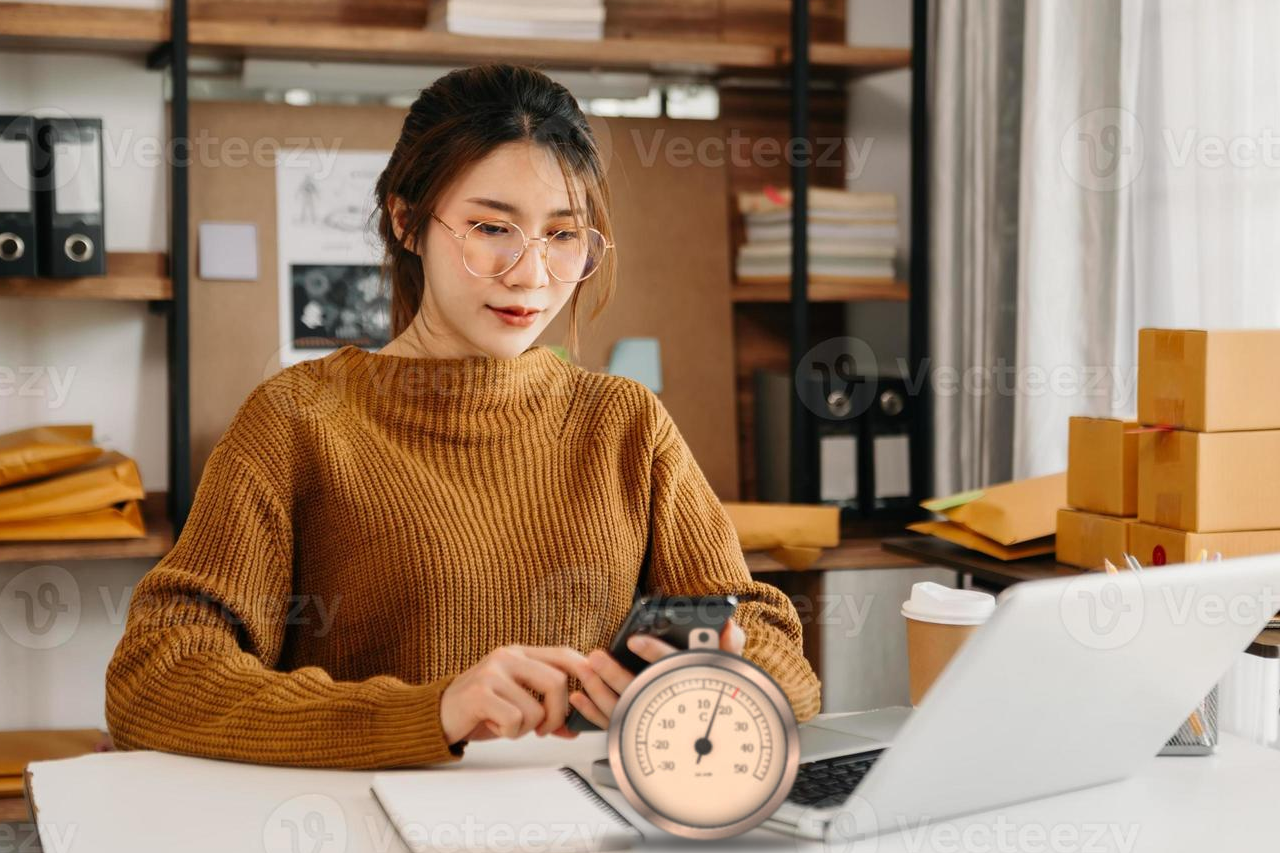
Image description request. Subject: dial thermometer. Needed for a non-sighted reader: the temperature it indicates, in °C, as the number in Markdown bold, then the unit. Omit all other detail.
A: **16** °C
